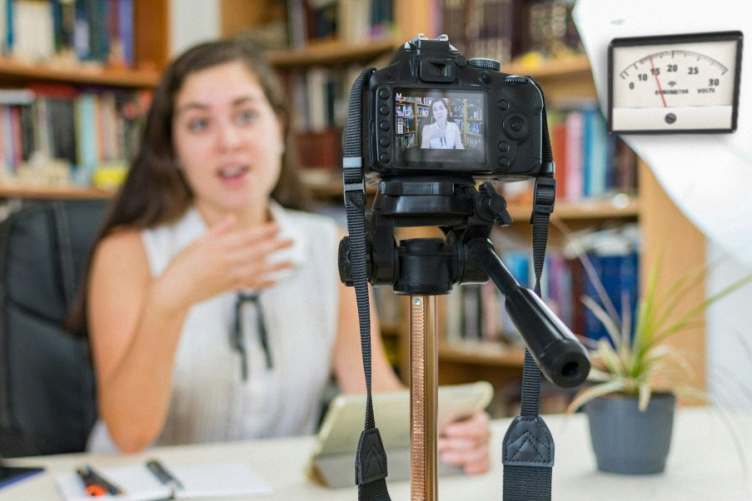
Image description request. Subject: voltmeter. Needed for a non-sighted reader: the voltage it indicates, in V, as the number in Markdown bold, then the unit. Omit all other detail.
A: **15** V
